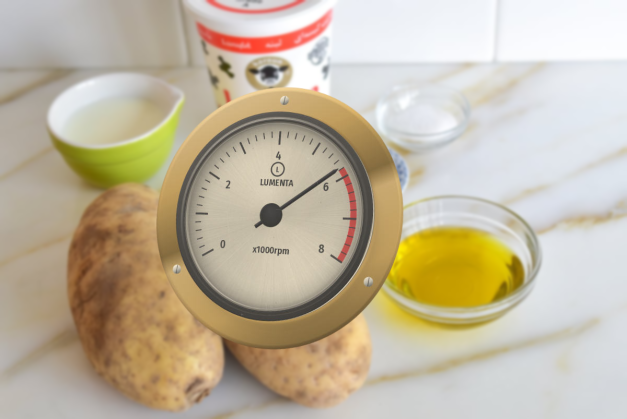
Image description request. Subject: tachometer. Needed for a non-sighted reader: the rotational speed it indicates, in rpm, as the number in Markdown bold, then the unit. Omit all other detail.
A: **5800** rpm
